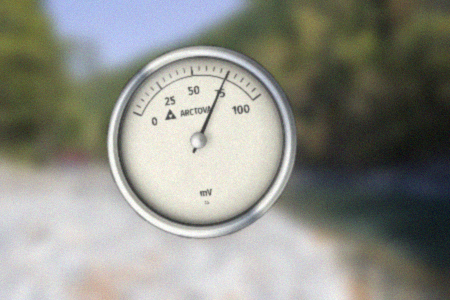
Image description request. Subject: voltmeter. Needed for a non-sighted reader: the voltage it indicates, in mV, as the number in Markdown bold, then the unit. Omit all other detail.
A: **75** mV
